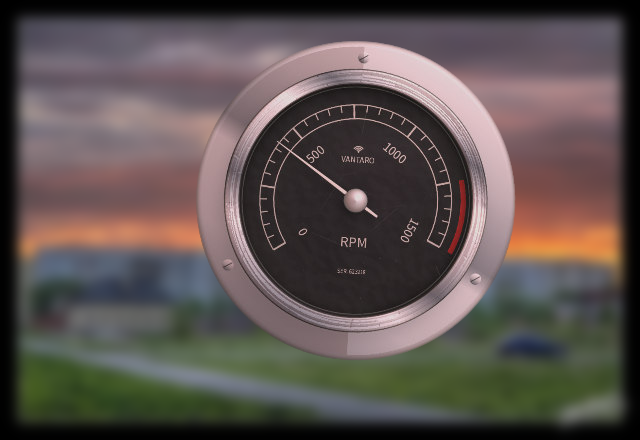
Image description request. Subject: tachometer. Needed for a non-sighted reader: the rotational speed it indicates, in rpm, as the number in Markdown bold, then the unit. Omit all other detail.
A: **425** rpm
